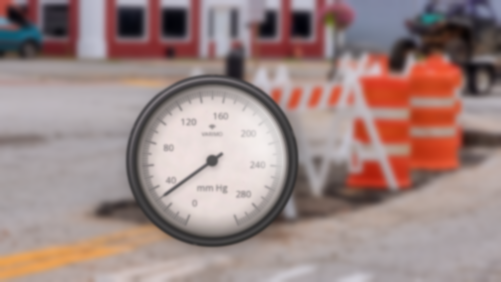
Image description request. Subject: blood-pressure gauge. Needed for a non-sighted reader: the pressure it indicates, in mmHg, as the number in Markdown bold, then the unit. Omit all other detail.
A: **30** mmHg
